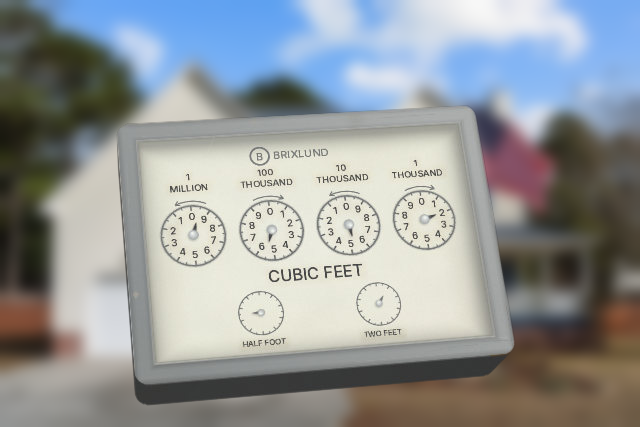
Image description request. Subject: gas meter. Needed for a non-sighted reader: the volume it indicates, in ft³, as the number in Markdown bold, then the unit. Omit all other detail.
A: **955200** ft³
